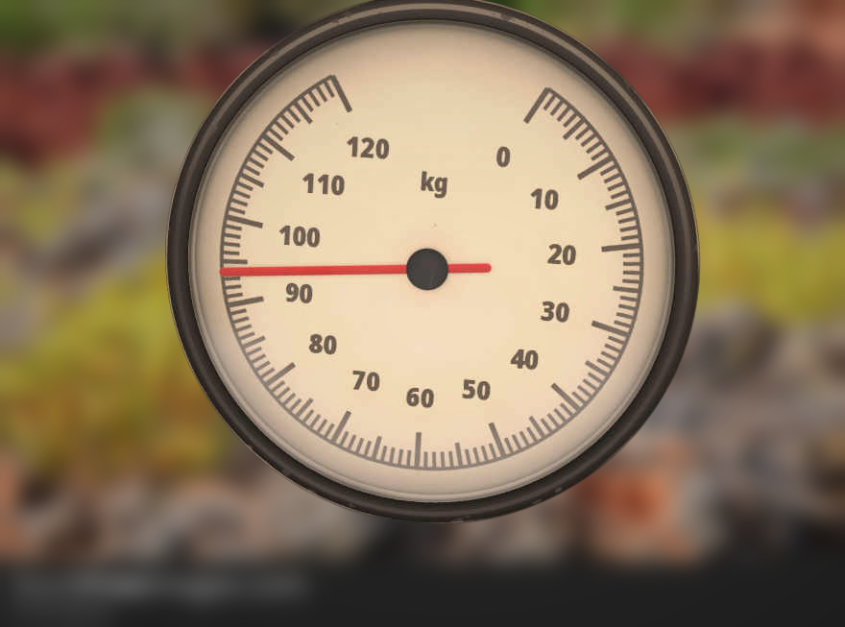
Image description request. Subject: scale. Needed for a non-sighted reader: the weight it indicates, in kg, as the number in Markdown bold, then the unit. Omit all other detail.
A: **94** kg
